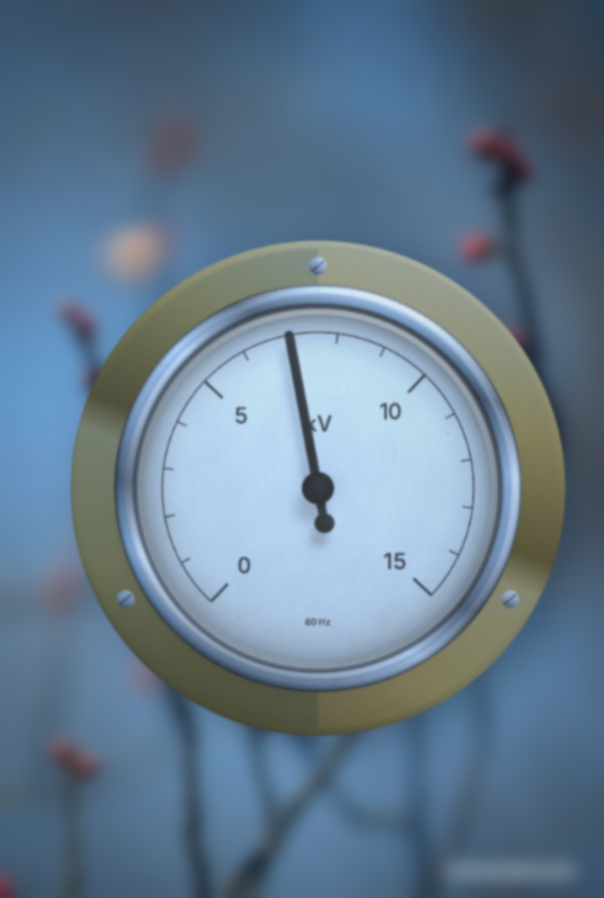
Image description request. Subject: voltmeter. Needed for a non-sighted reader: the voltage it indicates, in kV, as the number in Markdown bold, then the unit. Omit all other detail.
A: **7** kV
